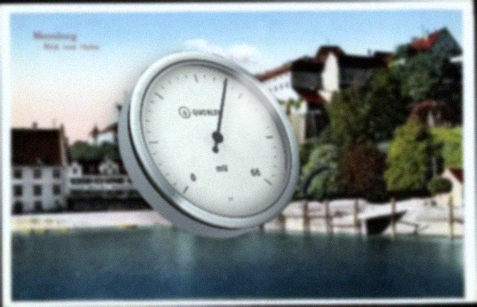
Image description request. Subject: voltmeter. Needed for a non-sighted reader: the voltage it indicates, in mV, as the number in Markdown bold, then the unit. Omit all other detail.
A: **36** mV
